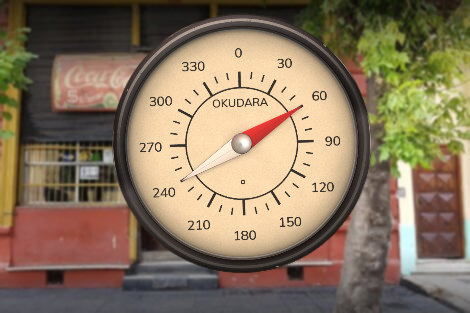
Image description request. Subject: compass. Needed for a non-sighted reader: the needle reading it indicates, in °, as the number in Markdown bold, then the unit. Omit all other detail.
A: **60** °
